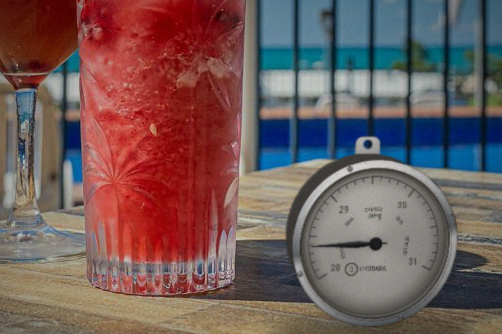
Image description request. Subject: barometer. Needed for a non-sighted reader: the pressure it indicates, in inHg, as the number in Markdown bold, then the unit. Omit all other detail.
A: **28.4** inHg
